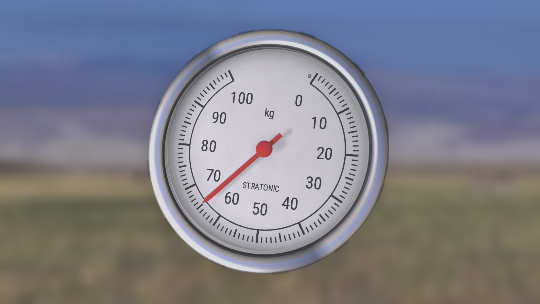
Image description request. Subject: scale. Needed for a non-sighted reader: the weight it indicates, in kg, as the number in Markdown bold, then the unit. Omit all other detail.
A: **65** kg
